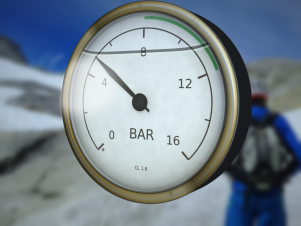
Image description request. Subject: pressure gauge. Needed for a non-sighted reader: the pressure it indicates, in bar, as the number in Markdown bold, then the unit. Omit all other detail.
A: **5** bar
